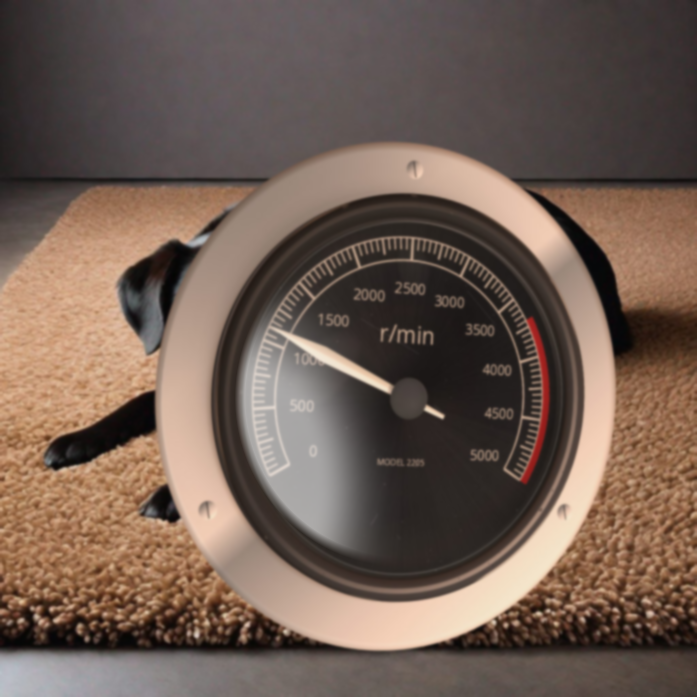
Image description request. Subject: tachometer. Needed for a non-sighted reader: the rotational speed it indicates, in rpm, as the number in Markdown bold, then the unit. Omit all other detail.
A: **1100** rpm
